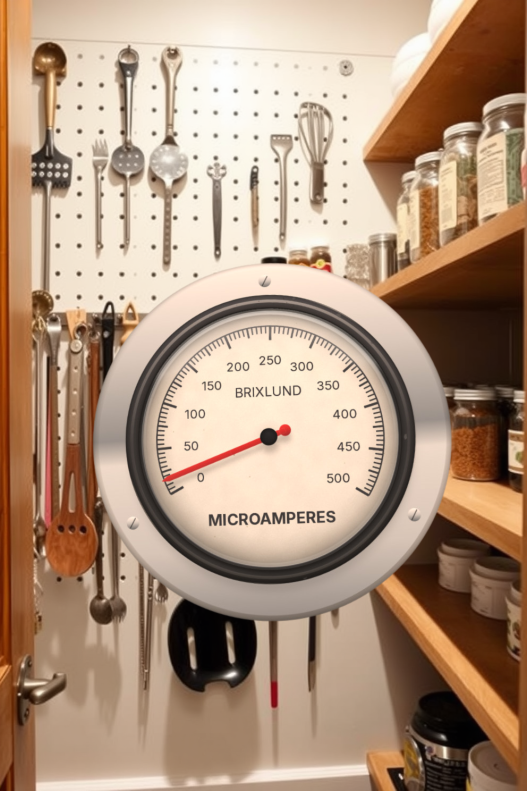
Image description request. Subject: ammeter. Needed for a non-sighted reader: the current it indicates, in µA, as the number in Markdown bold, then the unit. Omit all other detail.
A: **15** µA
